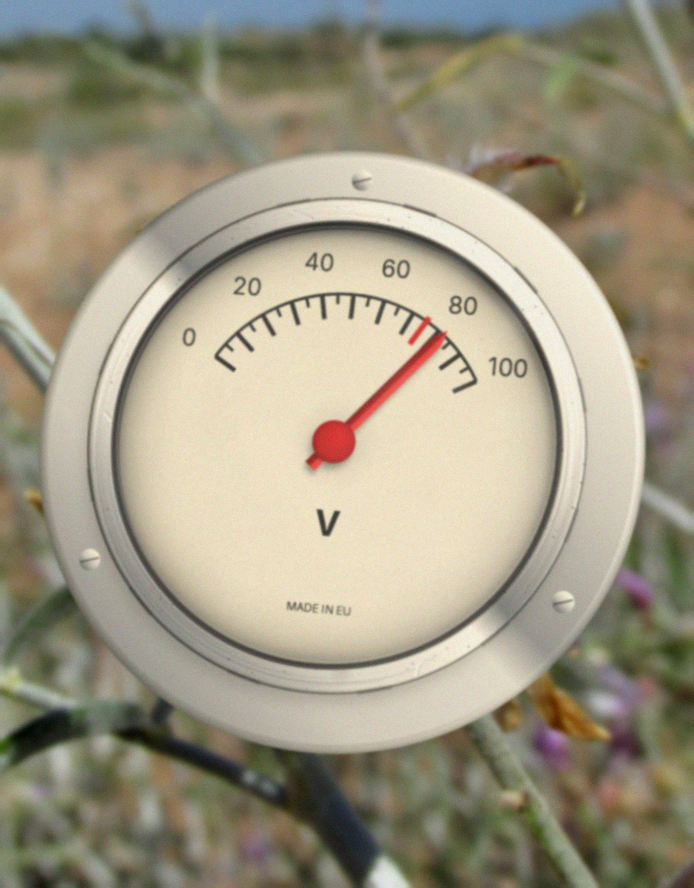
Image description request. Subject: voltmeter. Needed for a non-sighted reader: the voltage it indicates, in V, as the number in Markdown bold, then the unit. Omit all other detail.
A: **82.5** V
